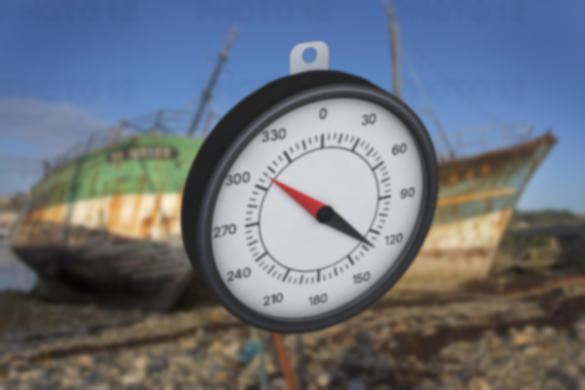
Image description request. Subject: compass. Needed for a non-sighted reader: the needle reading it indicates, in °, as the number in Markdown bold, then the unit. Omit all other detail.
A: **310** °
